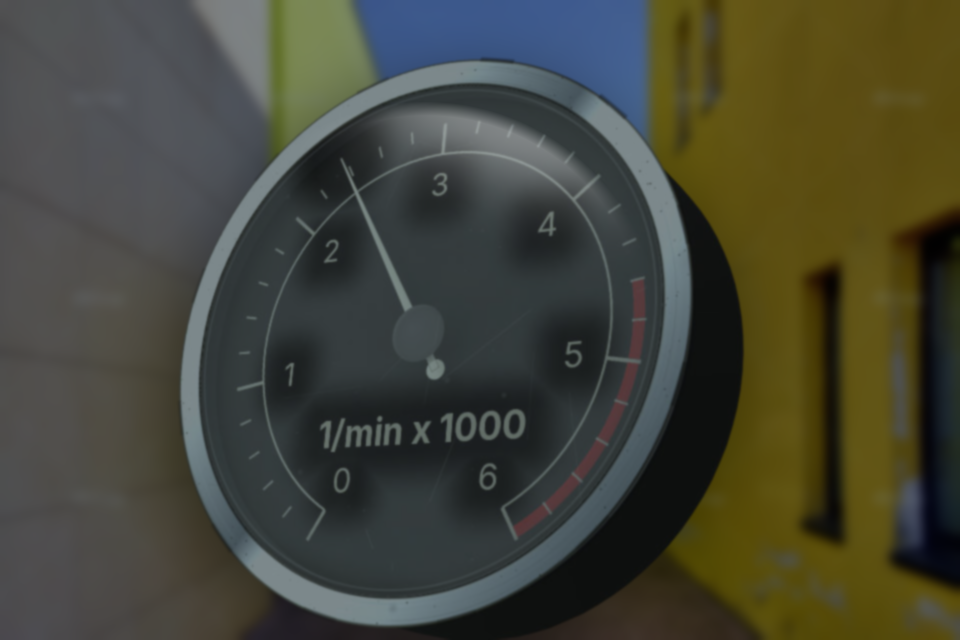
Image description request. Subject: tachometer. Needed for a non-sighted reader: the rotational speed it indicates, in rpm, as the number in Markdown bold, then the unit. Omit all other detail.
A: **2400** rpm
